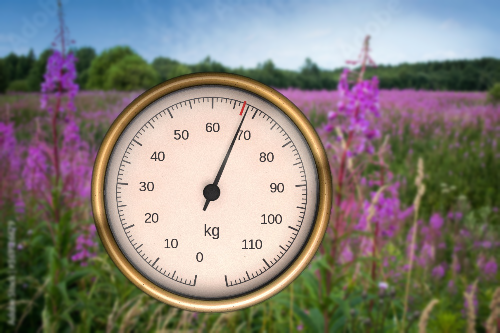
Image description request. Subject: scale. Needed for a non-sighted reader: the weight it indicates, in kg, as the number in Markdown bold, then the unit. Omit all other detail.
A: **68** kg
